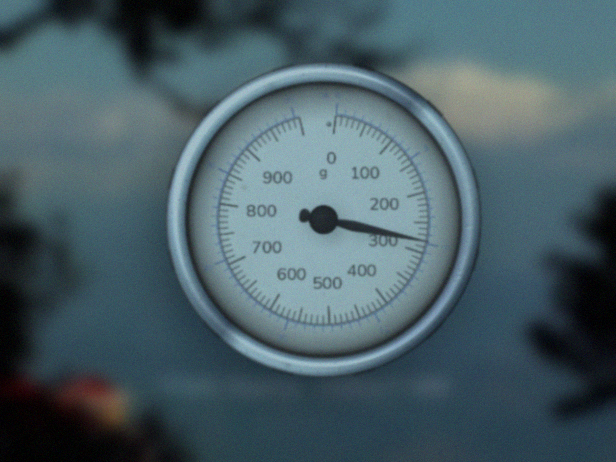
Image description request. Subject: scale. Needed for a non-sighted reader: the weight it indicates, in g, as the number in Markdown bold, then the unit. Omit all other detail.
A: **280** g
